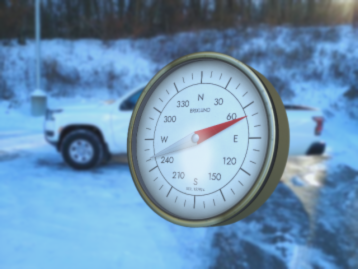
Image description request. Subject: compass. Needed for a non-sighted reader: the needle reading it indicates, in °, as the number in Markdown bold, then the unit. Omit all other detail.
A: **70** °
